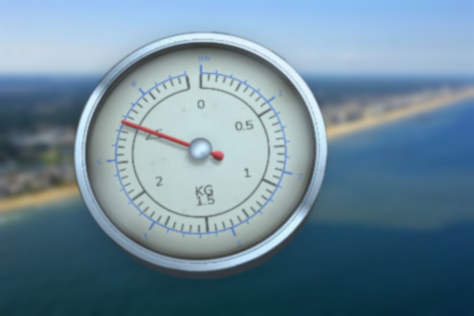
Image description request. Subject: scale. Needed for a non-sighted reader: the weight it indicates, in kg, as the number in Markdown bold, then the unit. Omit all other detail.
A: **2.5** kg
